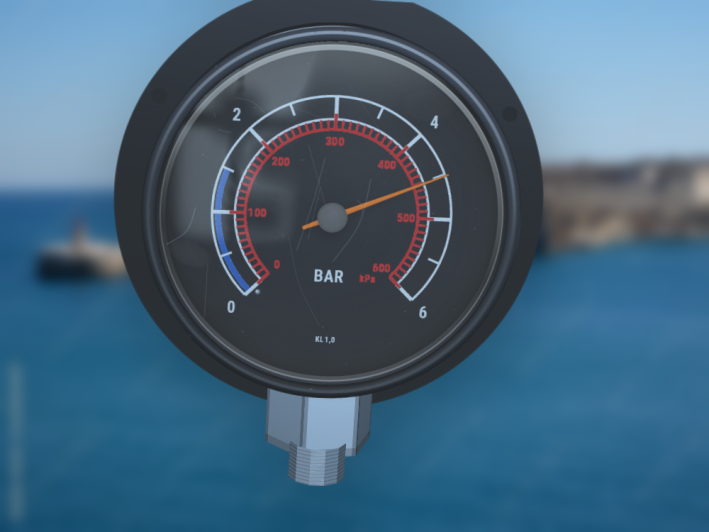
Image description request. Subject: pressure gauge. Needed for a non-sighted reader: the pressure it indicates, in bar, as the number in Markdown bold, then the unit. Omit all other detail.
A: **4.5** bar
